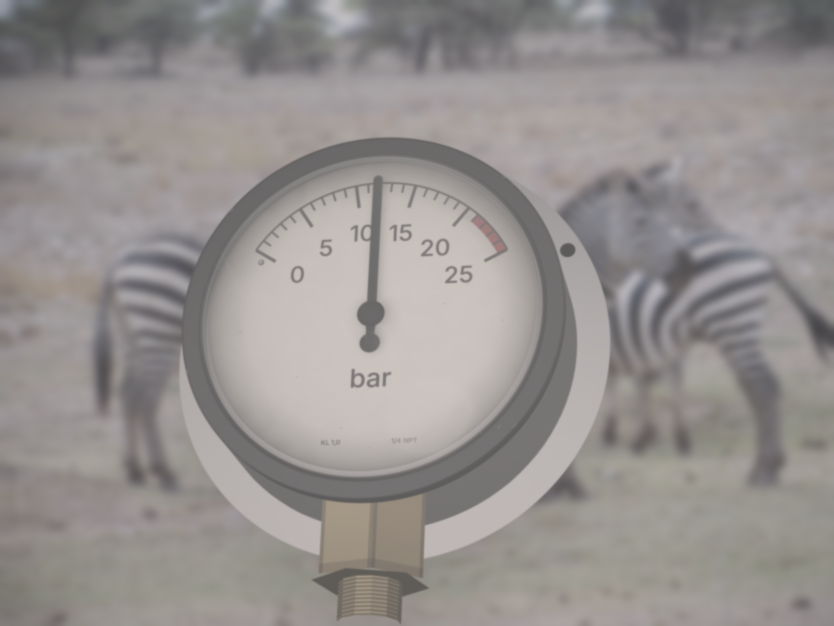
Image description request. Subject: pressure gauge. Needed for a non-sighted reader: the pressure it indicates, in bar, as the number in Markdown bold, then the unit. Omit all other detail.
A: **12** bar
